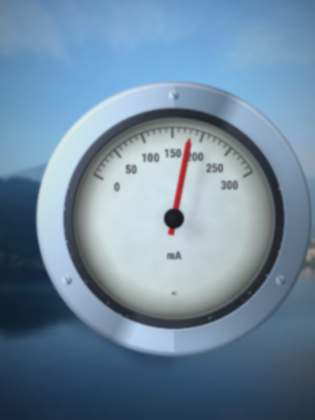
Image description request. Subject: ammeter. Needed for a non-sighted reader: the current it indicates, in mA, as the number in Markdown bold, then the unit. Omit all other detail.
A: **180** mA
